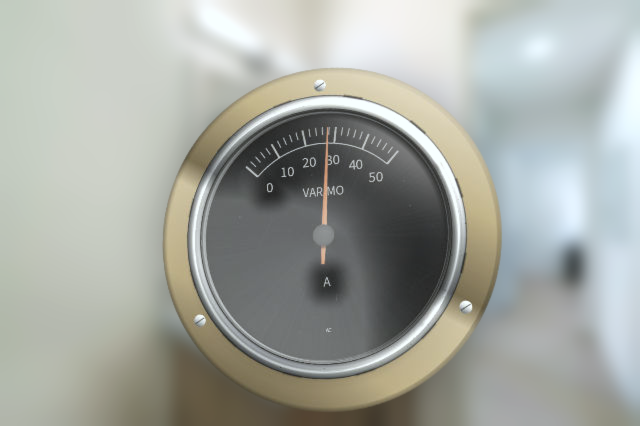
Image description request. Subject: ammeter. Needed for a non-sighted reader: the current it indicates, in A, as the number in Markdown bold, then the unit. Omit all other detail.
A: **28** A
